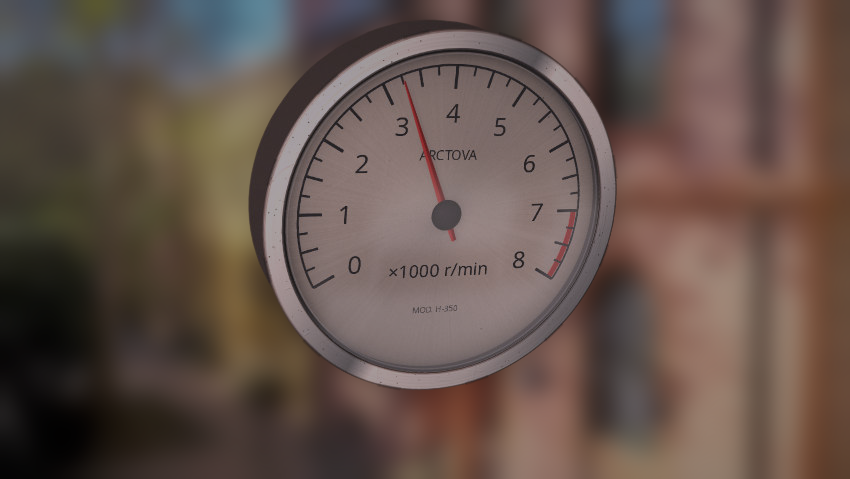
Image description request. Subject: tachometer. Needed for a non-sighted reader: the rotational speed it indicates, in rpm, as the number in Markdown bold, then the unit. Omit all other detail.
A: **3250** rpm
